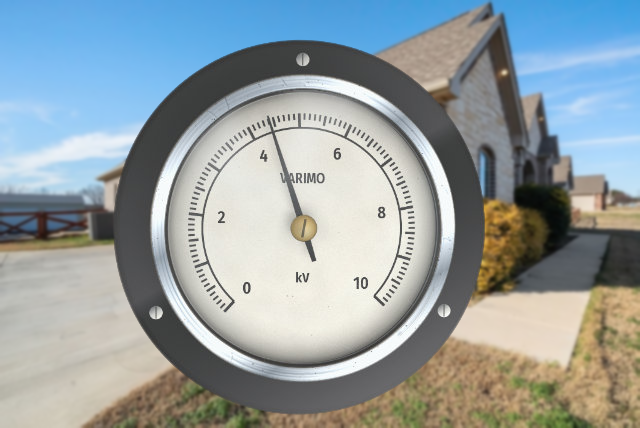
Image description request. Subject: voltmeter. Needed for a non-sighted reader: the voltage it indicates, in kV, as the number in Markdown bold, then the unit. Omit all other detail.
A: **4.4** kV
